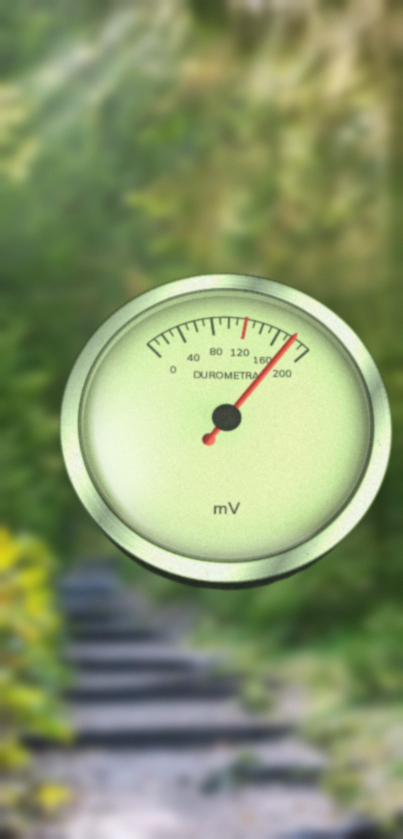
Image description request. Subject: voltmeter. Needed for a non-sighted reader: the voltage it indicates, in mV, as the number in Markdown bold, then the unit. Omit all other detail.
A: **180** mV
